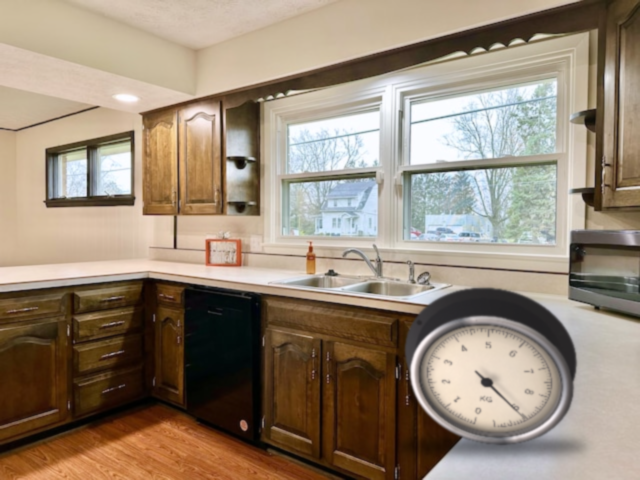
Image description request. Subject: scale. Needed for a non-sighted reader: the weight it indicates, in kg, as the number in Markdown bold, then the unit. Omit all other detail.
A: **9** kg
